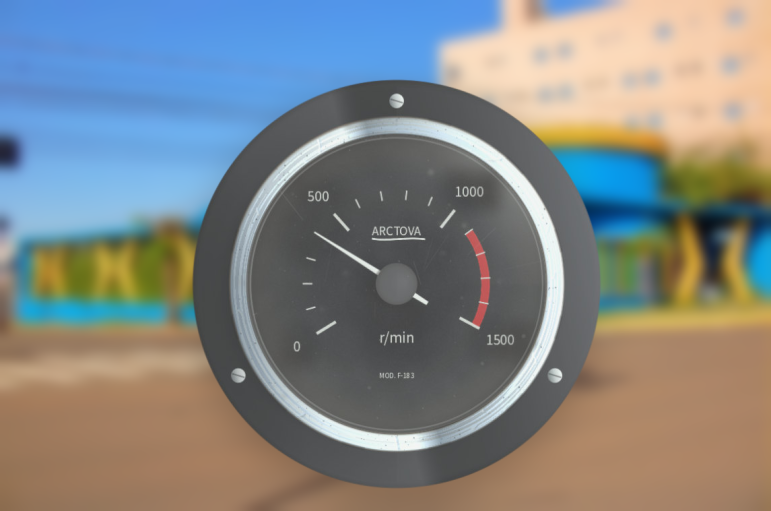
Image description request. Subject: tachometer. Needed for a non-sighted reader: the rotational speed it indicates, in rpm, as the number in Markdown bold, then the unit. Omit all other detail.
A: **400** rpm
